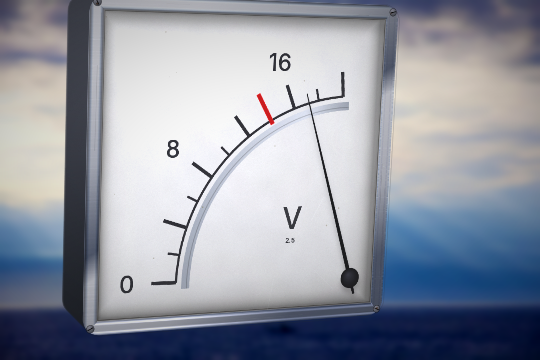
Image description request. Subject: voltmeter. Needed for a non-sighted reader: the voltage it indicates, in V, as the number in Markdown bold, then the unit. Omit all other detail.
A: **17** V
